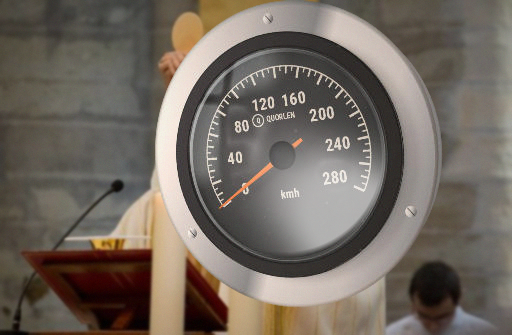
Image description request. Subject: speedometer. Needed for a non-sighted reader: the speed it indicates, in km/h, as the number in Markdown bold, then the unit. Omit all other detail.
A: **0** km/h
